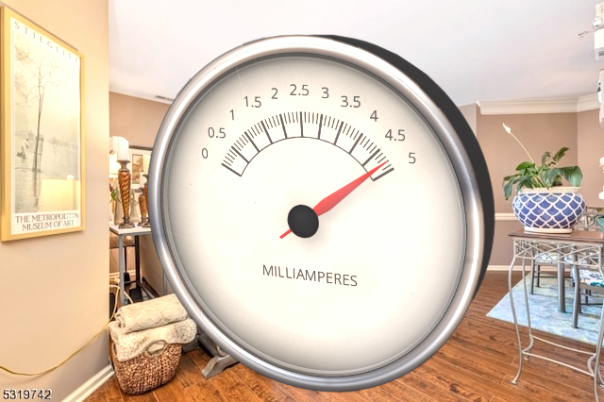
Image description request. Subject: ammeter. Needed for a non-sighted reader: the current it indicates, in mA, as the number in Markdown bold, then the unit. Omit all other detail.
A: **4.8** mA
